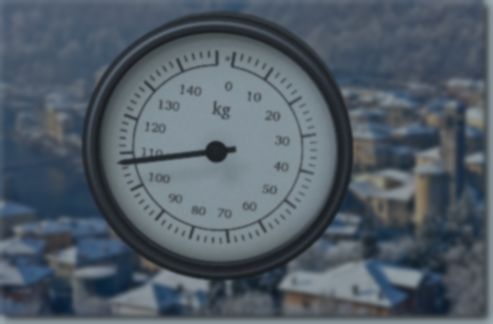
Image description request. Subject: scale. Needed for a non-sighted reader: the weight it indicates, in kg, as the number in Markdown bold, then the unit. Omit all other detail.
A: **108** kg
